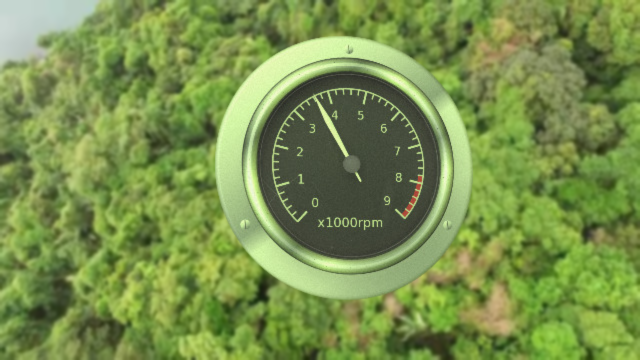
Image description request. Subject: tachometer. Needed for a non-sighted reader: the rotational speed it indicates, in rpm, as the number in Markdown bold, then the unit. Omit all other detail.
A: **3600** rpm
